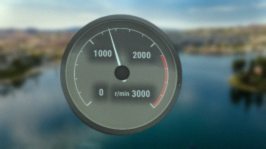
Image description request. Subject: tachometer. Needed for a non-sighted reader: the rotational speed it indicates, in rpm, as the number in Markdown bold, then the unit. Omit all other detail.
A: **1300** rpm
